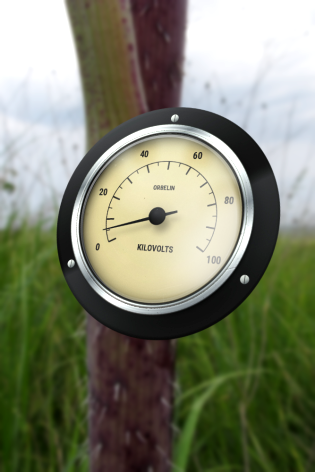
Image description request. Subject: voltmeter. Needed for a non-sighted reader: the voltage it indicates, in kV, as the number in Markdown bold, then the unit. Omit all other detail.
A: **5** kV
